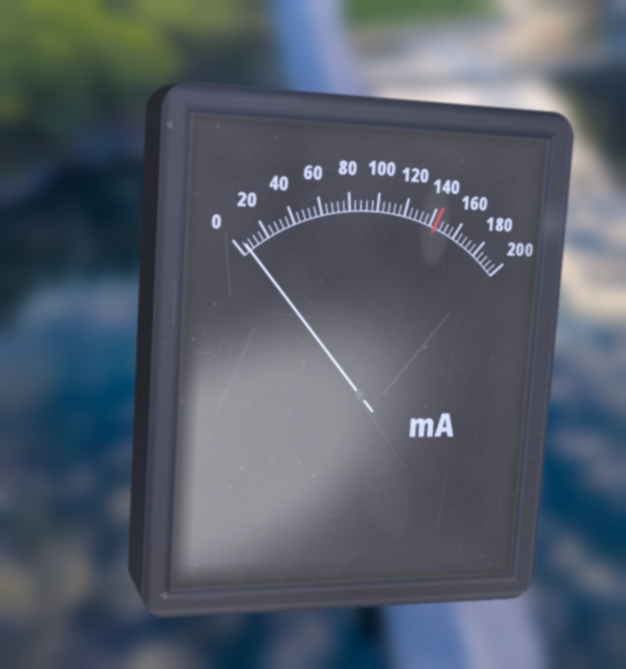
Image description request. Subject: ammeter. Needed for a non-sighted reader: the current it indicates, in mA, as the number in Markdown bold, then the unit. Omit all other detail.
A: **4** mA
